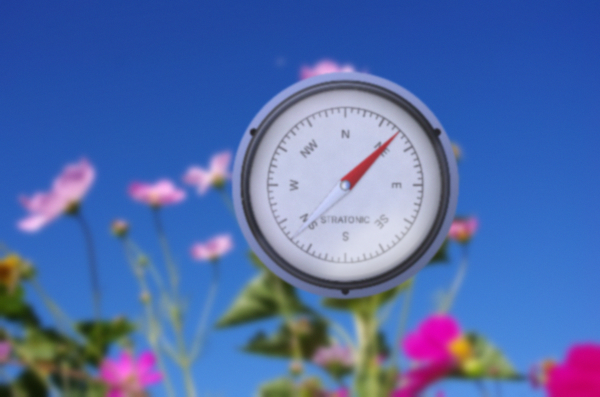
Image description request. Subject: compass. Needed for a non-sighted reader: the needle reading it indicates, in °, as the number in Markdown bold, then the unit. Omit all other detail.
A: **45** °
